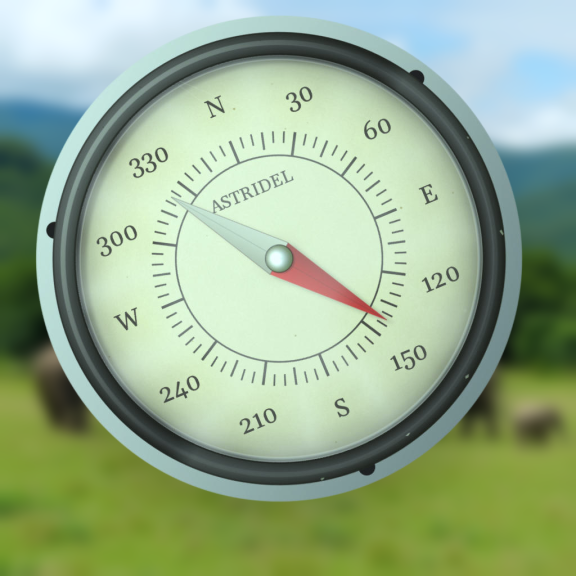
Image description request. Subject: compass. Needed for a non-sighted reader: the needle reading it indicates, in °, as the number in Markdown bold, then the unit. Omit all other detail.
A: **142.5** °
